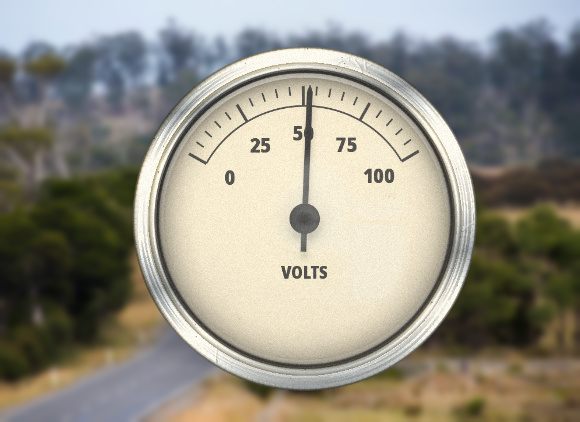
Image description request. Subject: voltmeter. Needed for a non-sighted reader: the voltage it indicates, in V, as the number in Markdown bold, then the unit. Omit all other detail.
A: **52.5** V
